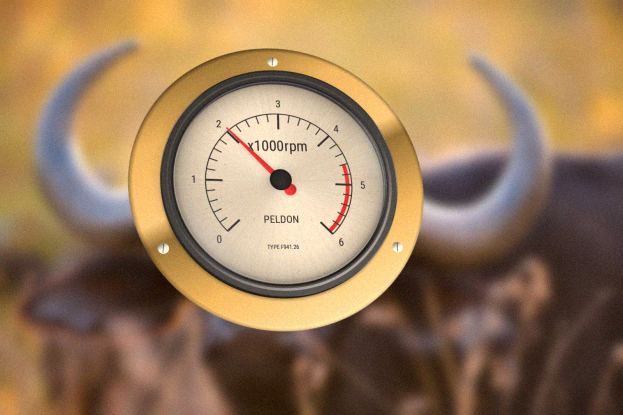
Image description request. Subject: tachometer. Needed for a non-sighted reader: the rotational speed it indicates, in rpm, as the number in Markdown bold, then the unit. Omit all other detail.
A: **2000** rpm
